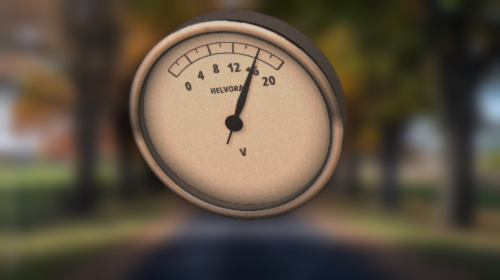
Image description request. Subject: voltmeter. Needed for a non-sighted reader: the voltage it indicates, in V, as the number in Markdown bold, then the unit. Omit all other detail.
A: **16** V
